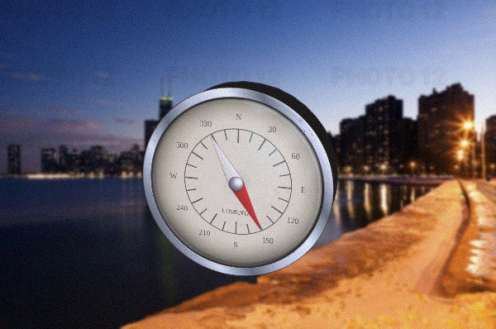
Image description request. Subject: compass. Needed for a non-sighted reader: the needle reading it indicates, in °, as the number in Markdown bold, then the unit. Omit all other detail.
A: **150** °
